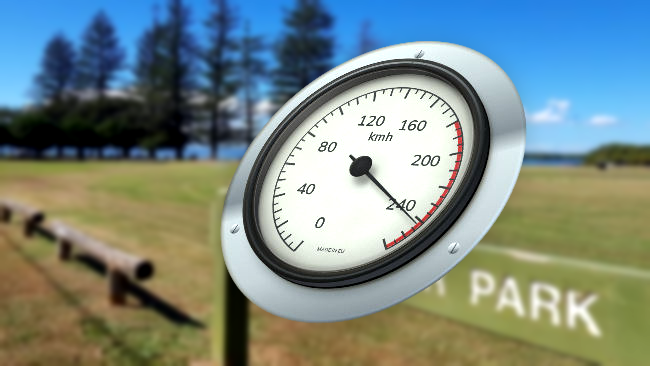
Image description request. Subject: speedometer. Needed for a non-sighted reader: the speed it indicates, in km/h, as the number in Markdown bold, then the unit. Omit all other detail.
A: **242.5** km/h
